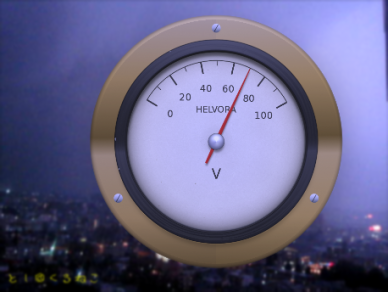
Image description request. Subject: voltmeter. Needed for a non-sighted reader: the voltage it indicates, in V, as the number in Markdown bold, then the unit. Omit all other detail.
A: **70** V
